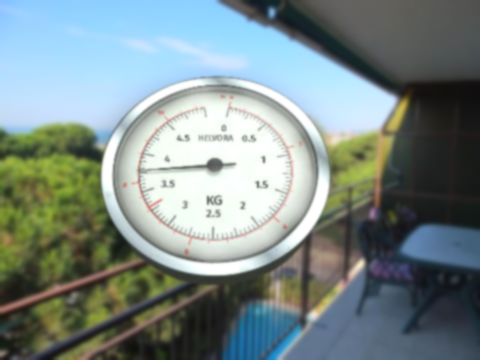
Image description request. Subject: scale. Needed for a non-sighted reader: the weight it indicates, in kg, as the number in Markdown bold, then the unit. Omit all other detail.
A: **3.75** kg
